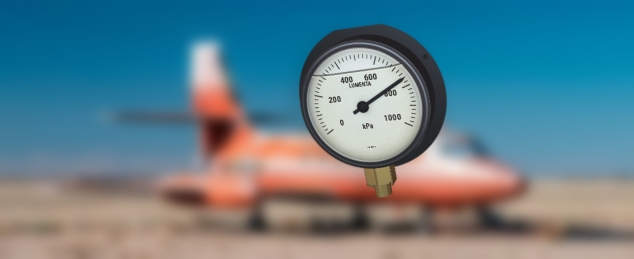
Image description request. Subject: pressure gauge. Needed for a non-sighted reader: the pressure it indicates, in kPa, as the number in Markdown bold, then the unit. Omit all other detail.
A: **760** kPa
